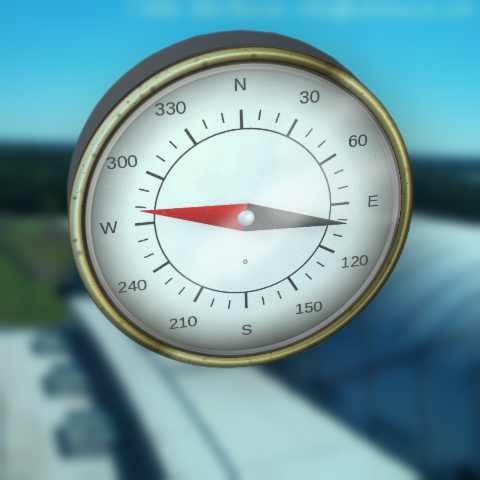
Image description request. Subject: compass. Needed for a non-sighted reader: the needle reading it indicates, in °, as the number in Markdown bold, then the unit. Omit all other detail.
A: **280** °
